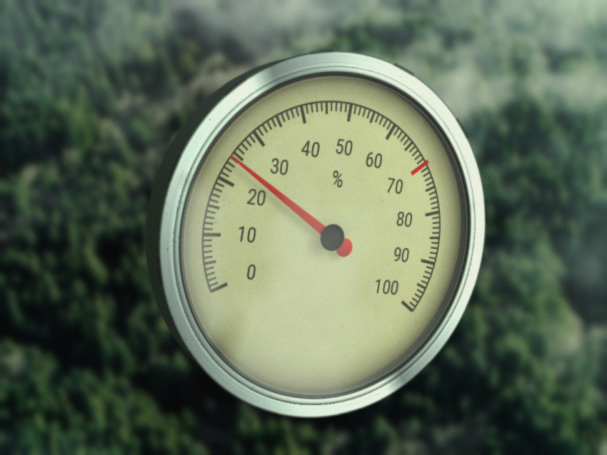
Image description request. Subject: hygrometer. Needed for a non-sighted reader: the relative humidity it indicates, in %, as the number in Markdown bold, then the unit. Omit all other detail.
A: **24** %
